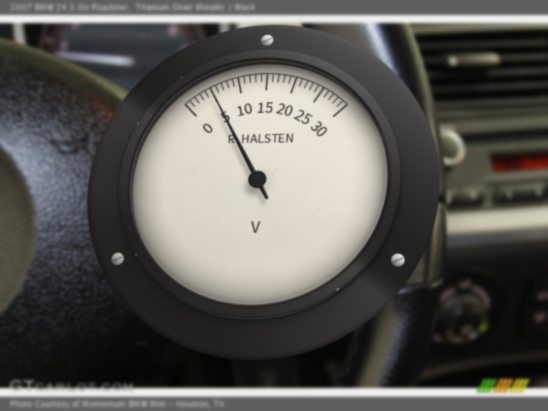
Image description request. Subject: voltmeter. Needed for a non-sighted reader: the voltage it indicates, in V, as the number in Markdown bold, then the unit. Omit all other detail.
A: **5** V
